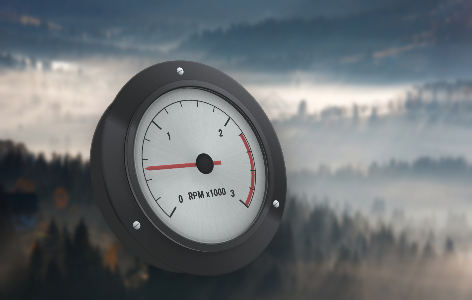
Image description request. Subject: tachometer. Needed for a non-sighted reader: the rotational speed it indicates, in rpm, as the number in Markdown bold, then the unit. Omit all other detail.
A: **500** rpm
